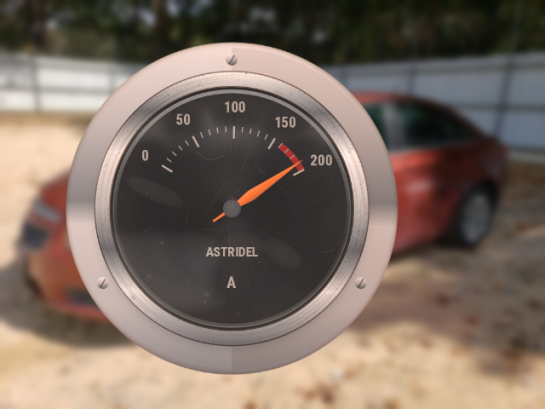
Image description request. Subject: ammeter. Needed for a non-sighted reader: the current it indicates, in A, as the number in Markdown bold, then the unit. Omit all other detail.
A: **190** A
